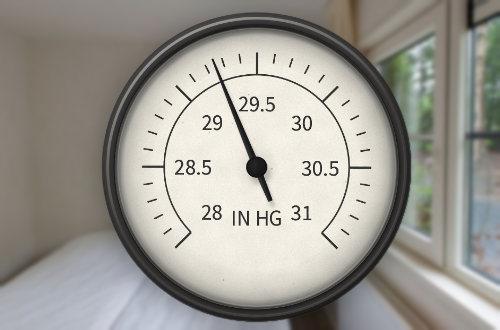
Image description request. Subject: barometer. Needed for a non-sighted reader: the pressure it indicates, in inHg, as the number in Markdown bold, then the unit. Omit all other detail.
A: **29.25** inHg
